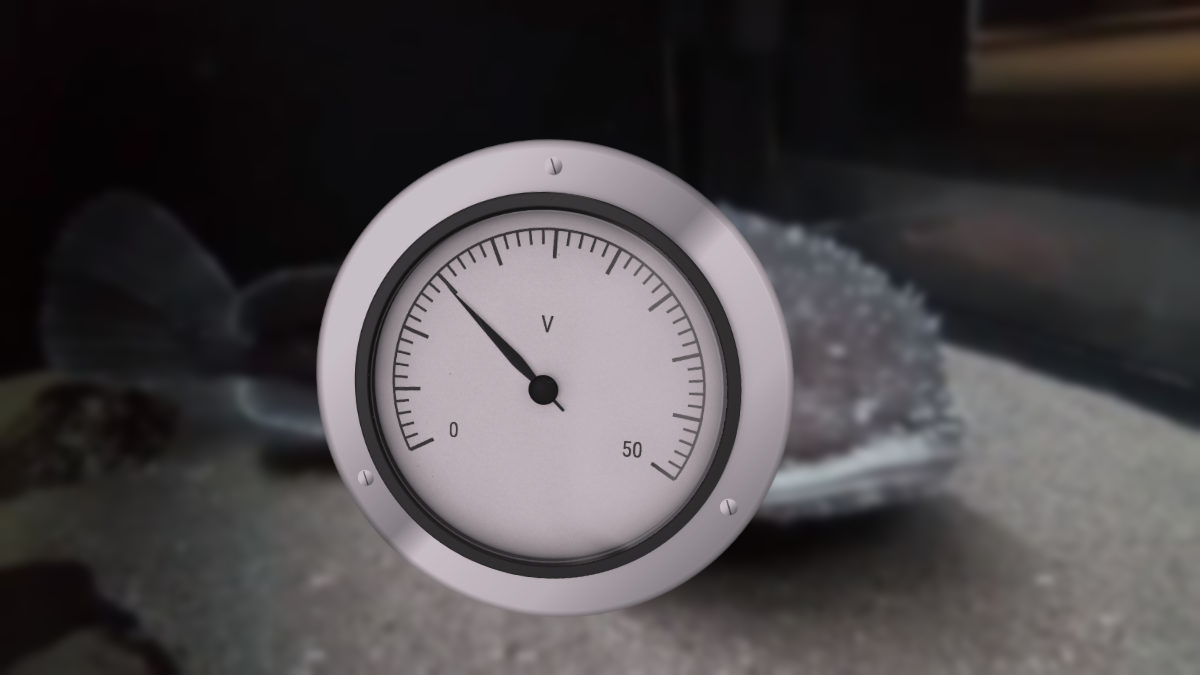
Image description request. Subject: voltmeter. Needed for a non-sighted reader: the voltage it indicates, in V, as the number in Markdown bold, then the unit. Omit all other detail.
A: **15** V
